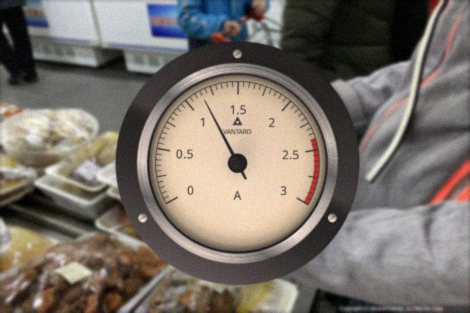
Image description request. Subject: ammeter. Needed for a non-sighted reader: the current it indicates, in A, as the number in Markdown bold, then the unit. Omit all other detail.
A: **1.15** A
